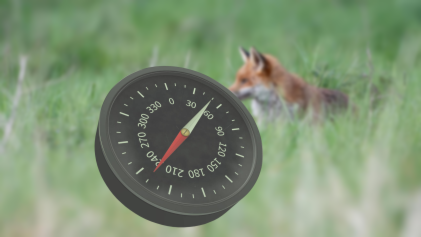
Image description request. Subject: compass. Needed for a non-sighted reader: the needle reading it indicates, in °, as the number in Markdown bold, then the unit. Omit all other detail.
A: **230** °
